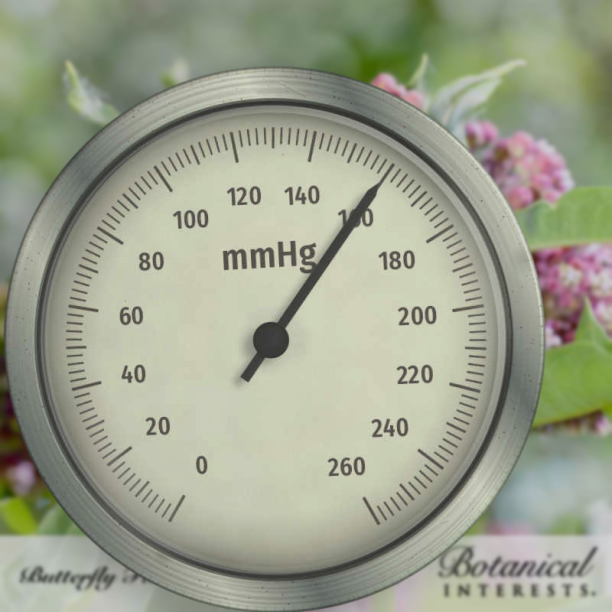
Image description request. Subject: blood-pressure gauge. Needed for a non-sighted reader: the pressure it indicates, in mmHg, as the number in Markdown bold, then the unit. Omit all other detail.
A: **160** mmHg
